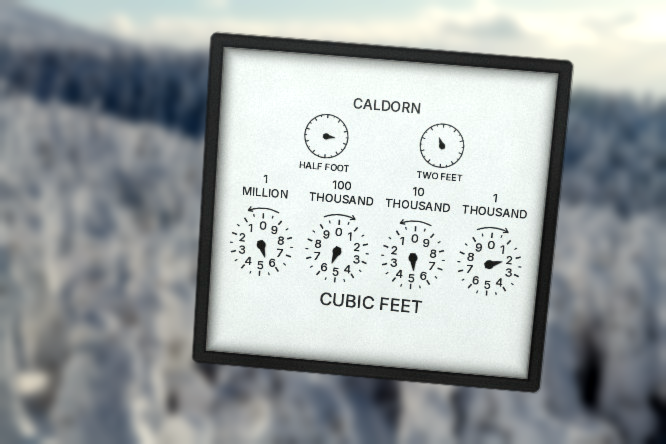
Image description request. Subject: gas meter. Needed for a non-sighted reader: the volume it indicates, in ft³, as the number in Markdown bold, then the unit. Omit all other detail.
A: **555200** ft³
